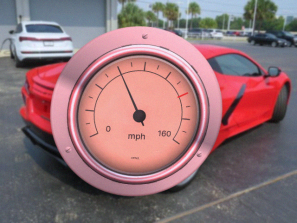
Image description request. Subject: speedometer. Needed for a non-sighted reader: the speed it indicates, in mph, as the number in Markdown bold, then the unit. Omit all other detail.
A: **60** mph
